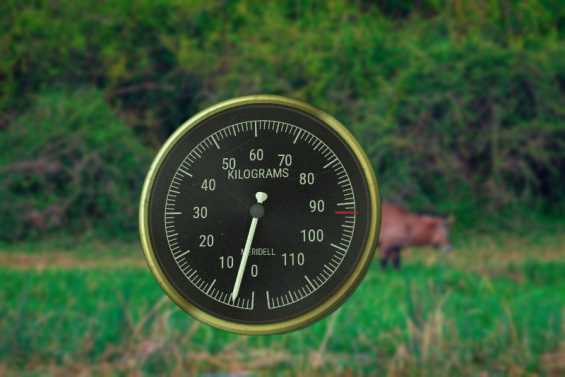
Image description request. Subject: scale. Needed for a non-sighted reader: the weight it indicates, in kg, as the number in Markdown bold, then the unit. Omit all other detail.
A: **4** kg
